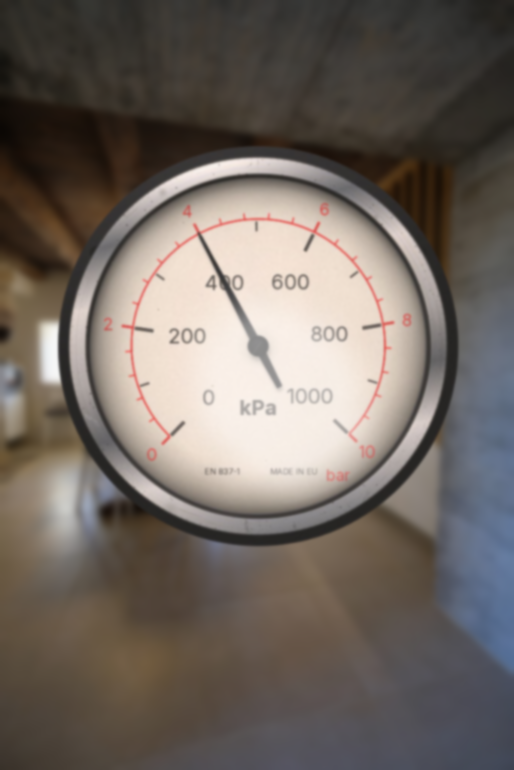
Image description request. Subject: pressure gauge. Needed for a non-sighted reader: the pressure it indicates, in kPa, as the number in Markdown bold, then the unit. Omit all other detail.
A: **400** kPa
